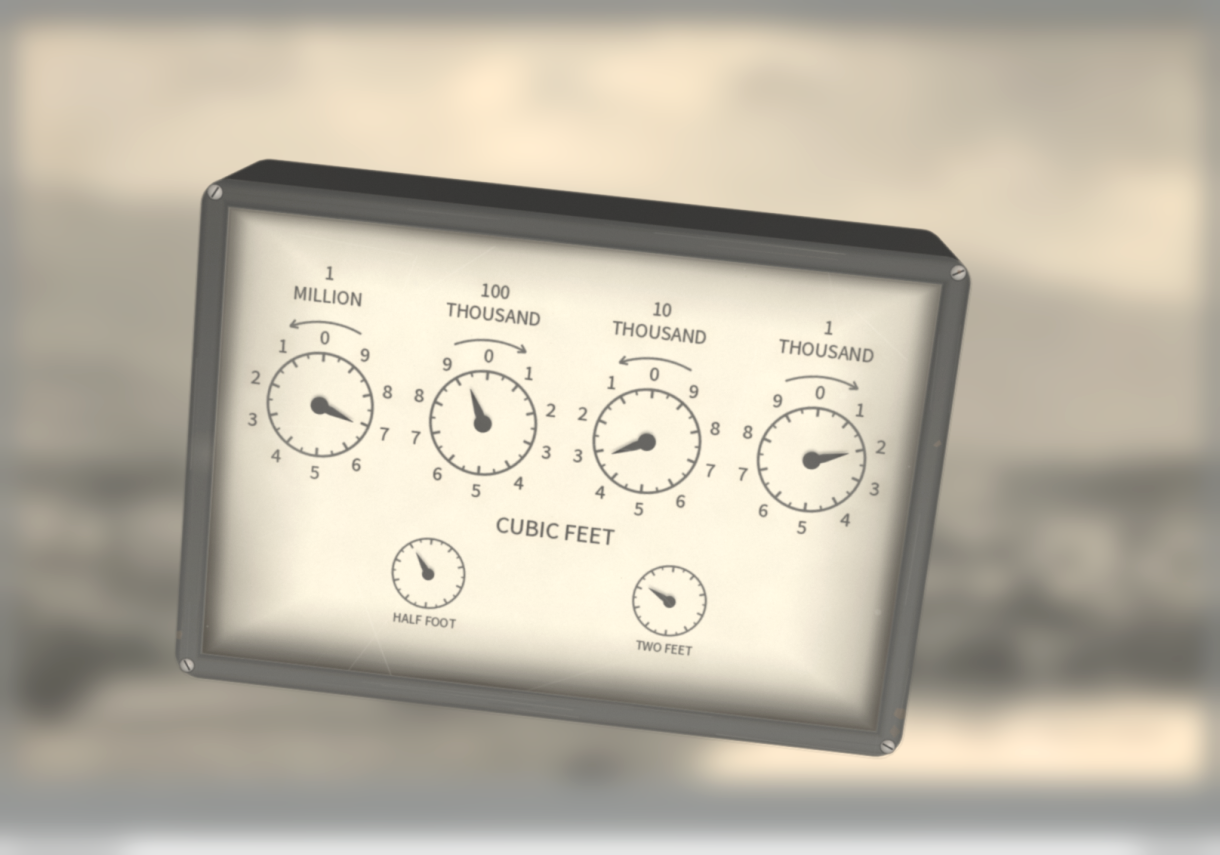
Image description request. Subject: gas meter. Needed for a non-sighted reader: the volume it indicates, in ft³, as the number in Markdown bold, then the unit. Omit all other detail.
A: **693200** ft³
